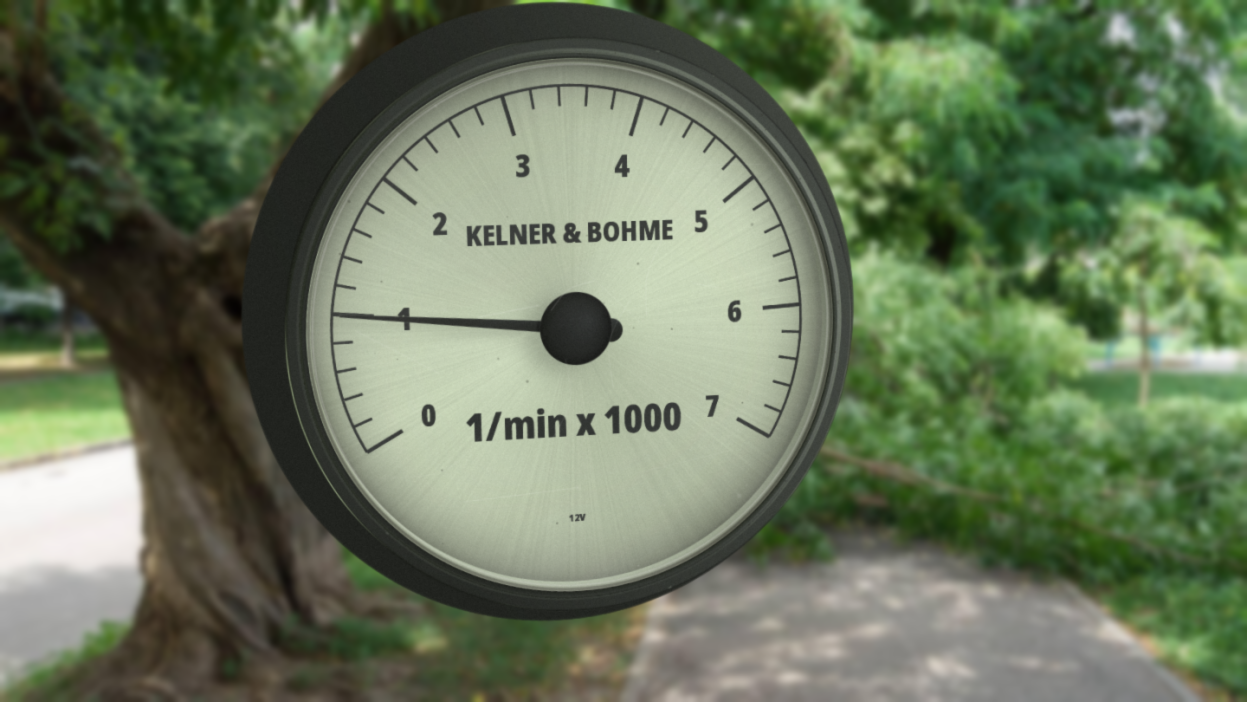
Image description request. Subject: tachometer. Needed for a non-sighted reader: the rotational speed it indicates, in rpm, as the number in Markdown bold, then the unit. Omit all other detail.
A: **1000** rpm
